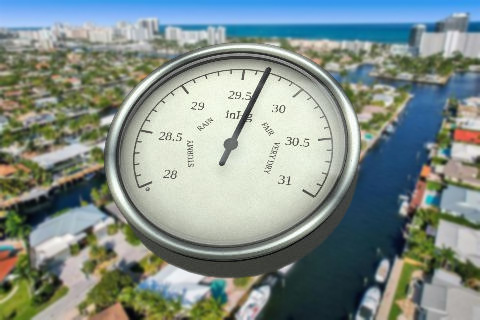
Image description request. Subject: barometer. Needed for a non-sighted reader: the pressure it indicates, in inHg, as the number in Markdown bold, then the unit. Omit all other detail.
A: **29.7** inHg
